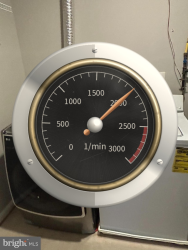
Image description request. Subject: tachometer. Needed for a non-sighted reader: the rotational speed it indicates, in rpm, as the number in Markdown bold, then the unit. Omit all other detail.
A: **2000** rpm
